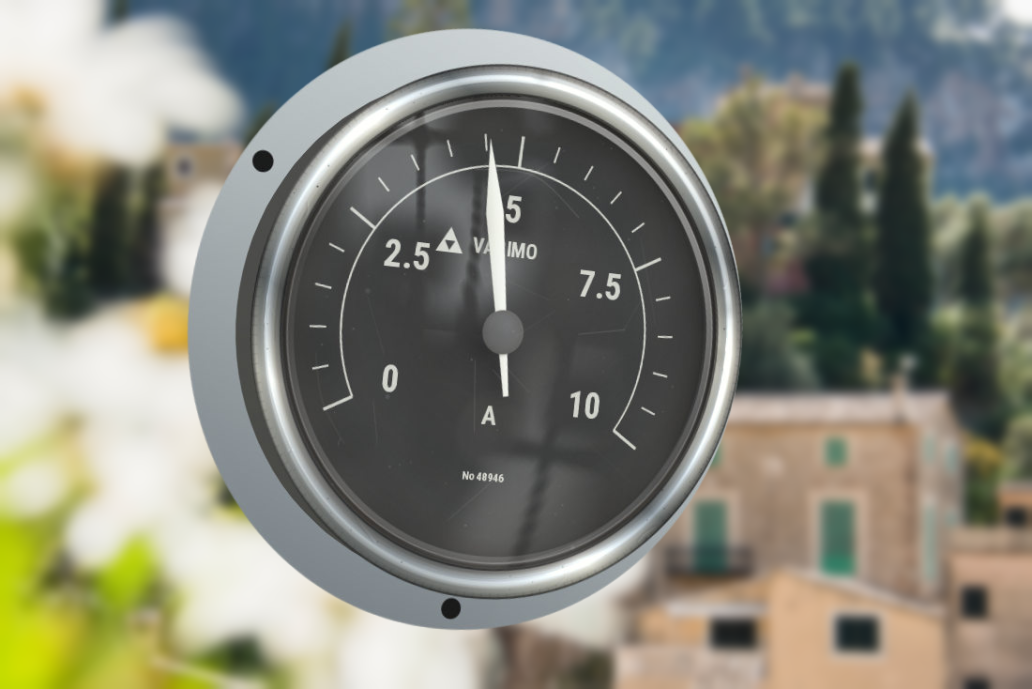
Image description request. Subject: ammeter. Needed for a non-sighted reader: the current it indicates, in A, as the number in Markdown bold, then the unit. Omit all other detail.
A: **4.5** A
